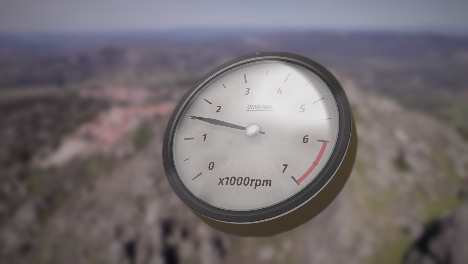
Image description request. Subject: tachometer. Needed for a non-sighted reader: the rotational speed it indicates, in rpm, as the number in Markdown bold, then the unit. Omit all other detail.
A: **1500** rpm
